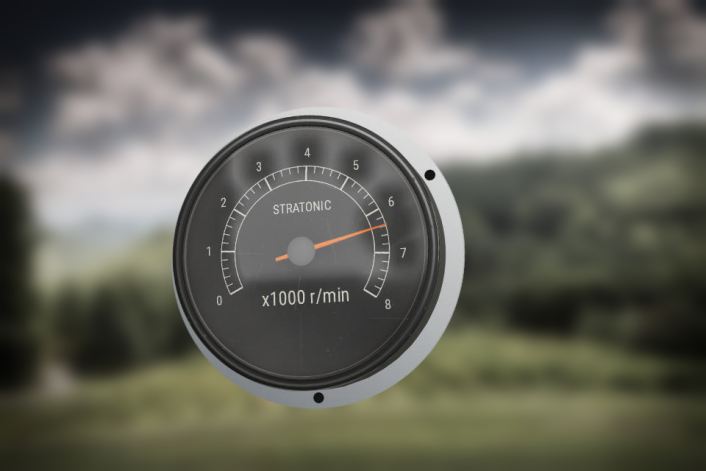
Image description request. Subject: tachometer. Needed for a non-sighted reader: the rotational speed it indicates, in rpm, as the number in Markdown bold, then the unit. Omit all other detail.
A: **6400** rpm
